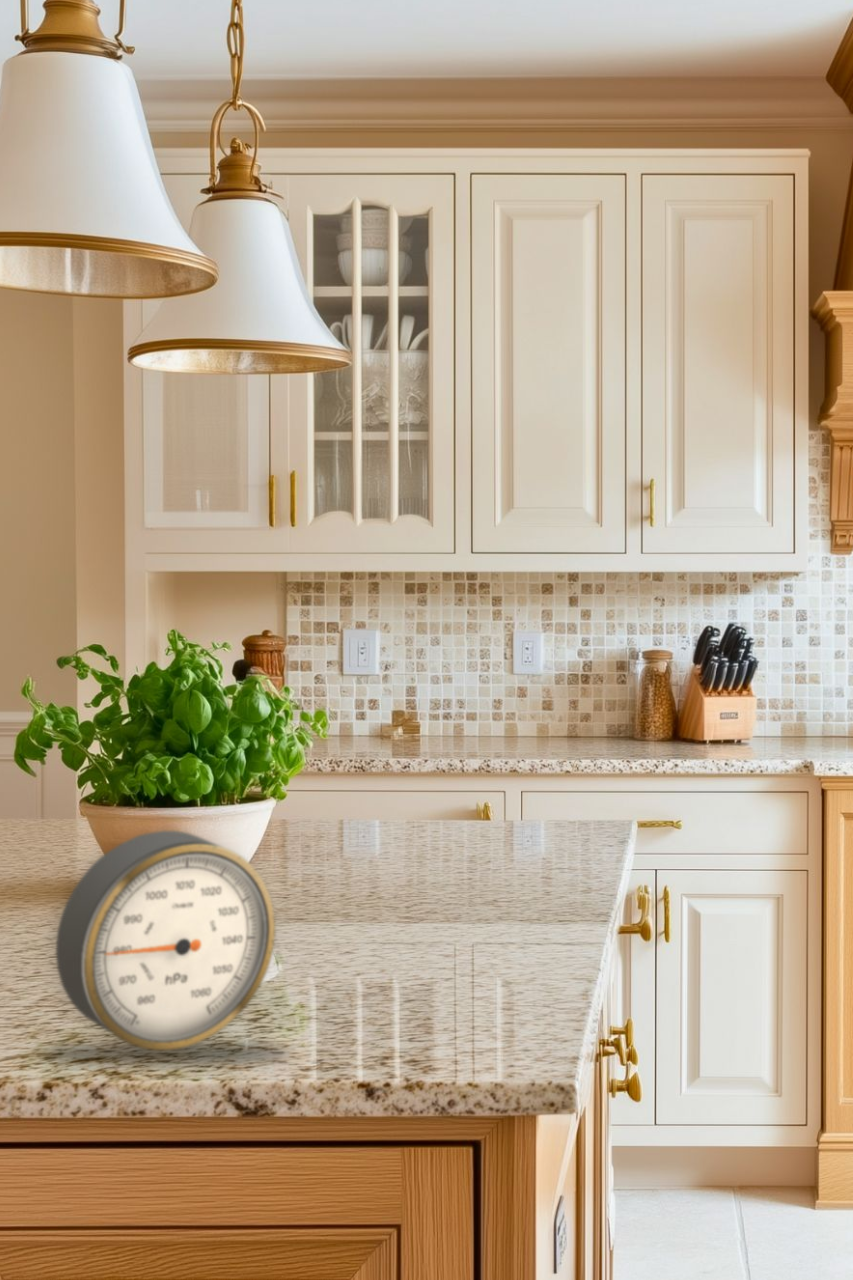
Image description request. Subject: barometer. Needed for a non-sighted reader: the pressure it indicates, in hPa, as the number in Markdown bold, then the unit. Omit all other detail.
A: **980** hPa
